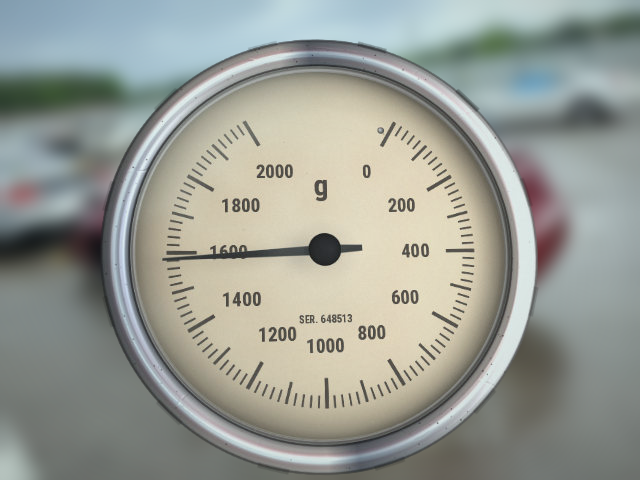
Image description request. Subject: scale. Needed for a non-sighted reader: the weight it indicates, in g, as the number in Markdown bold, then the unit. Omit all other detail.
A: **1580** g
